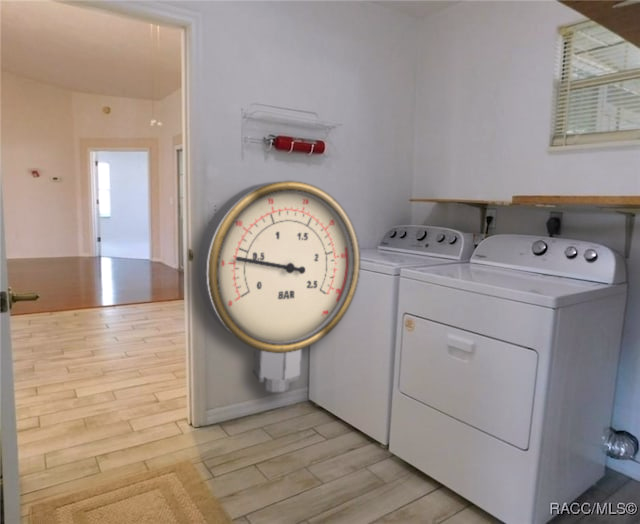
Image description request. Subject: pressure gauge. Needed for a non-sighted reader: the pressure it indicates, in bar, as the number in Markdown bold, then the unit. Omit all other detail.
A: **0.4** bar
